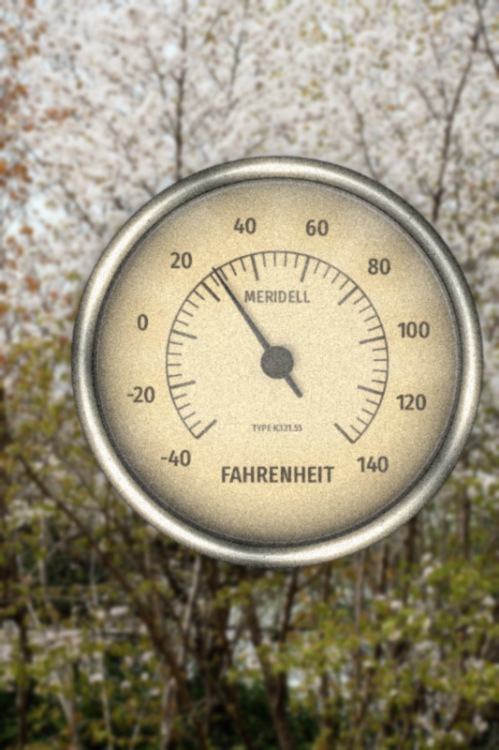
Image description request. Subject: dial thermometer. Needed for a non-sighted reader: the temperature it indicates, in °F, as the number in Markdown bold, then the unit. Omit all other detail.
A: **26** °F
